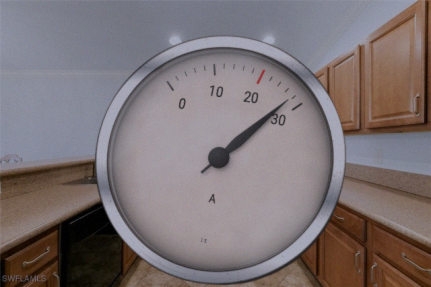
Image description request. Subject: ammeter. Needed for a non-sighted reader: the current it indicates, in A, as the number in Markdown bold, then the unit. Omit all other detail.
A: **28** A
